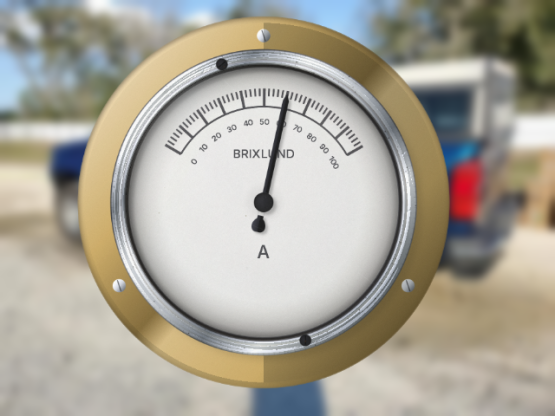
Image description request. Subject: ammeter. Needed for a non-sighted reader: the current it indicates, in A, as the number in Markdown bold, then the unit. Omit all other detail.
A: **60** A
